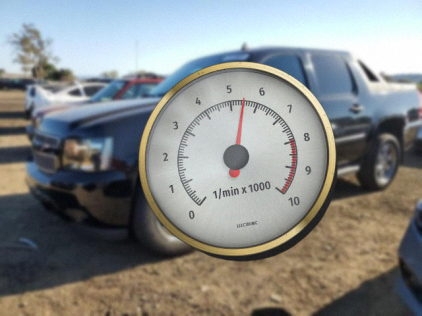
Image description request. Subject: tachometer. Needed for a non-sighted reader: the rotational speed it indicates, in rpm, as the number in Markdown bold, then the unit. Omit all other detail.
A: **5500** rpm
